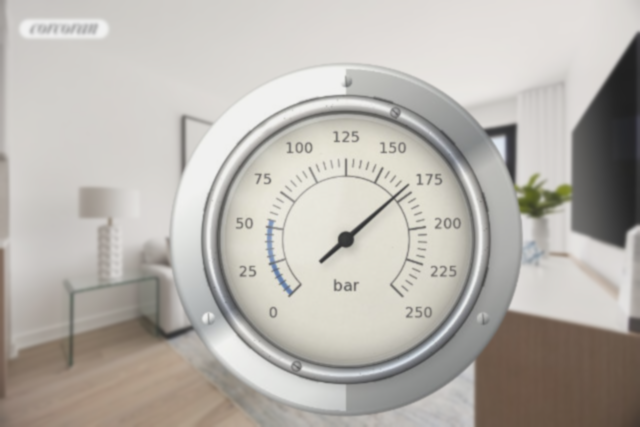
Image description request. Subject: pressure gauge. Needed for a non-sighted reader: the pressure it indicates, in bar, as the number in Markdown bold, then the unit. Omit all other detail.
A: **170** bar
